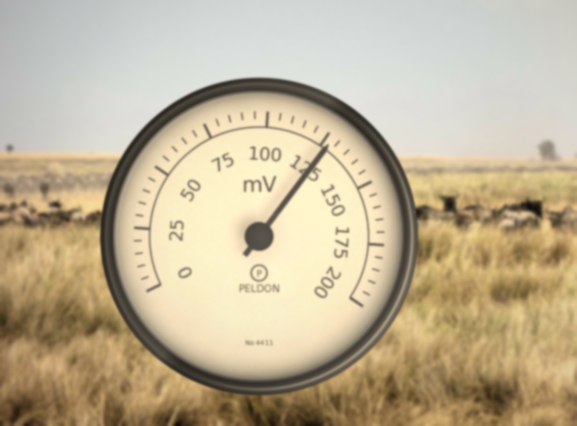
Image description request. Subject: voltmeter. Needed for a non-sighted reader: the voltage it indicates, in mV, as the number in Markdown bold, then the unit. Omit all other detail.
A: **127.5** mV
